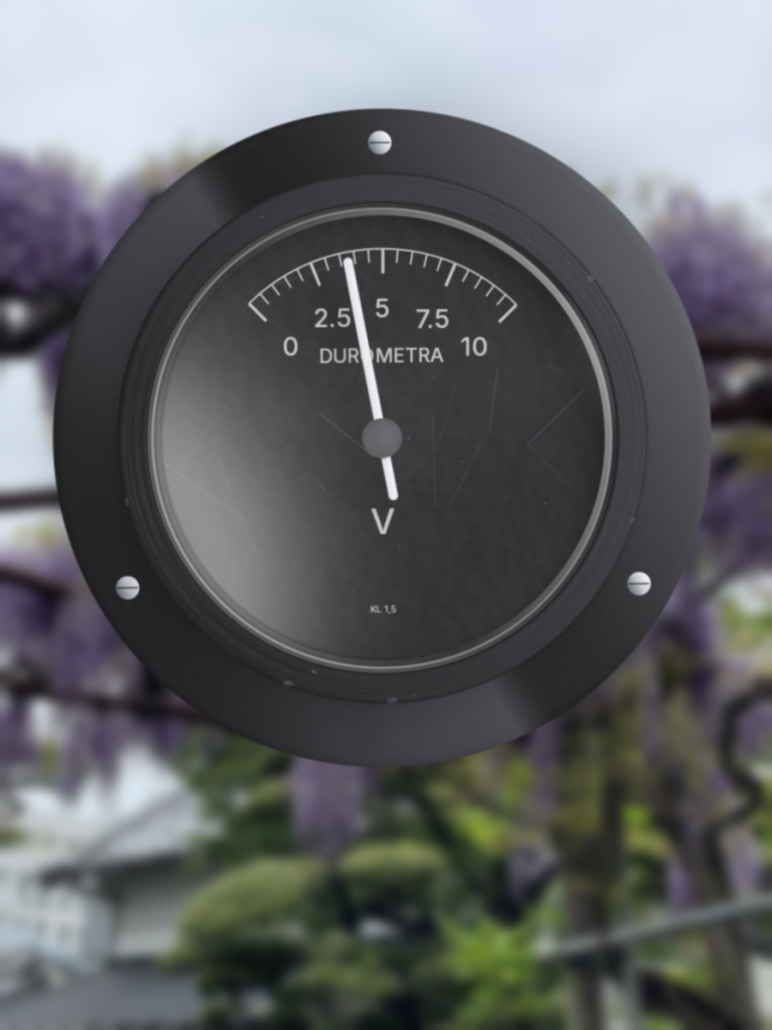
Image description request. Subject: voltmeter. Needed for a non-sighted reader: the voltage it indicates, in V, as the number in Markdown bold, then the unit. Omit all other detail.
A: **3.75** V
